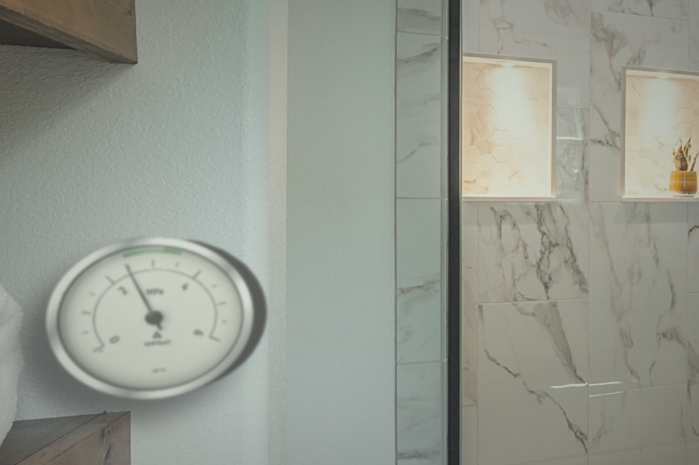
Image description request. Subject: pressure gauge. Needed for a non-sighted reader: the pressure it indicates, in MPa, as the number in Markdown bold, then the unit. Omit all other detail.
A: **2.5** MPa
